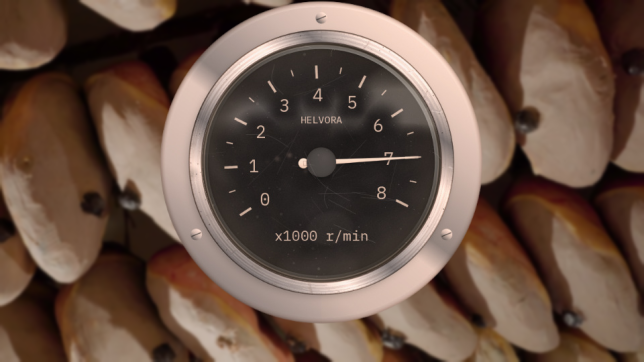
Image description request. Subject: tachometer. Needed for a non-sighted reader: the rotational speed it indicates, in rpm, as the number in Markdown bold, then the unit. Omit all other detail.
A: **7000** rpm
